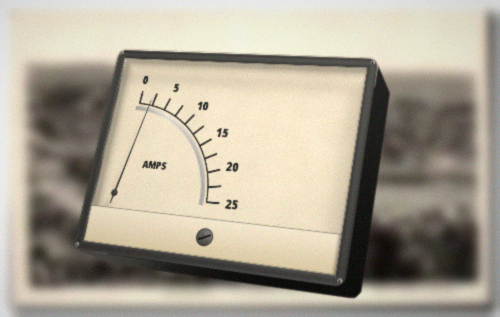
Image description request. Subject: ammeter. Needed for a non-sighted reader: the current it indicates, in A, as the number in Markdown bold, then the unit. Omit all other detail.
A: **2.5** A
